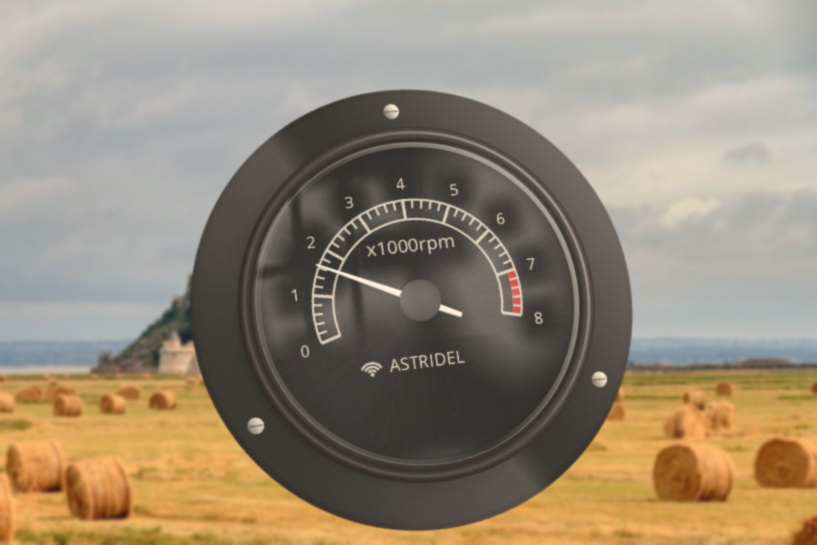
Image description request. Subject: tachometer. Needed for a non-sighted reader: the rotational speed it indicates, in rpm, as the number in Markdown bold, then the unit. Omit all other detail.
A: **1600** rpm
